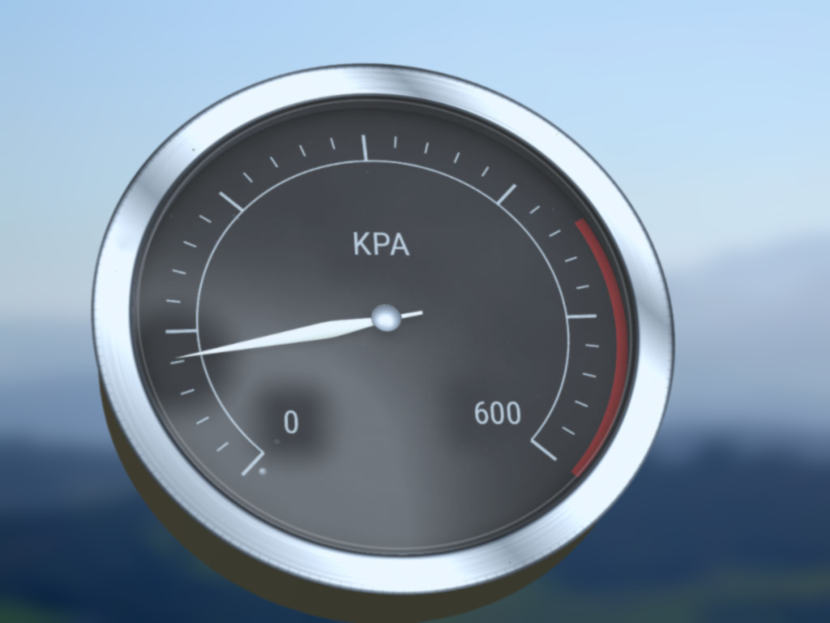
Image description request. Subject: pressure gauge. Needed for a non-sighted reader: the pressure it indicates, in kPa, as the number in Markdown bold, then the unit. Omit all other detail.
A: **80** kPa
